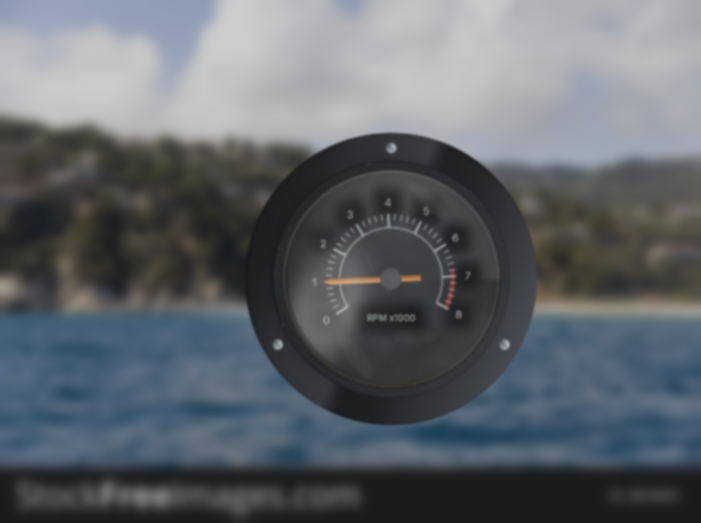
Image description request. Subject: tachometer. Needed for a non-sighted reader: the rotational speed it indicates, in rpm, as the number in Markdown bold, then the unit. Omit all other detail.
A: **1000** rpm
